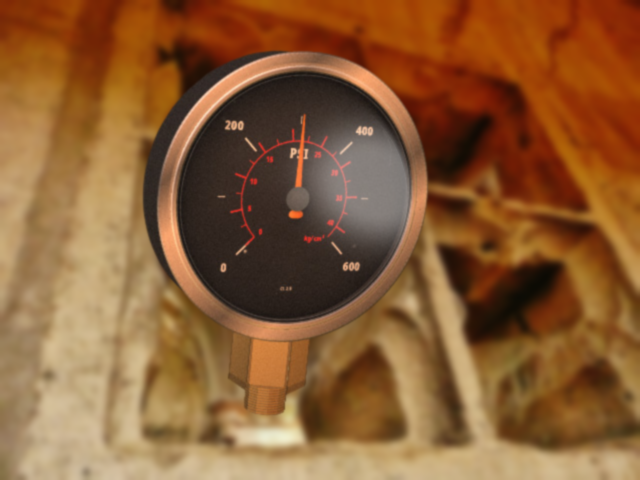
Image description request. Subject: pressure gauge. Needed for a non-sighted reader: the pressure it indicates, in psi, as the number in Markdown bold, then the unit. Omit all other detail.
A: **300** psi
